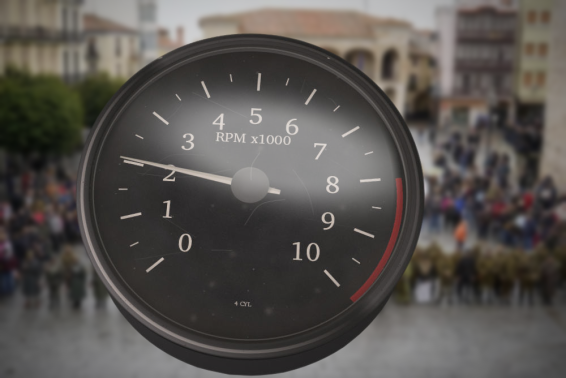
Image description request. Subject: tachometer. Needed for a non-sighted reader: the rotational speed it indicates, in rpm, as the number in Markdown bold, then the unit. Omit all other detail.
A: **2000** rpm
